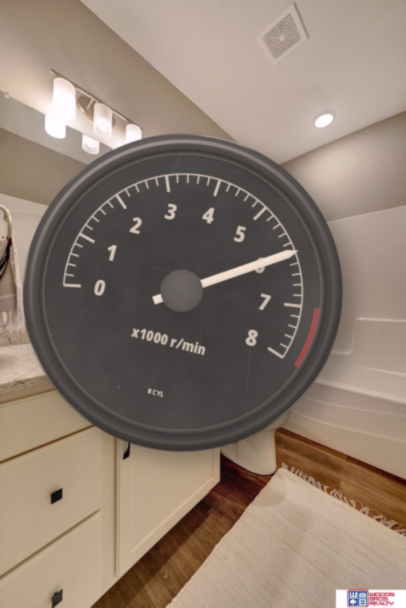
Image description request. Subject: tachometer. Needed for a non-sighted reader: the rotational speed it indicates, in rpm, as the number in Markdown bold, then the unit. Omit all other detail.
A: **6000** rpm
